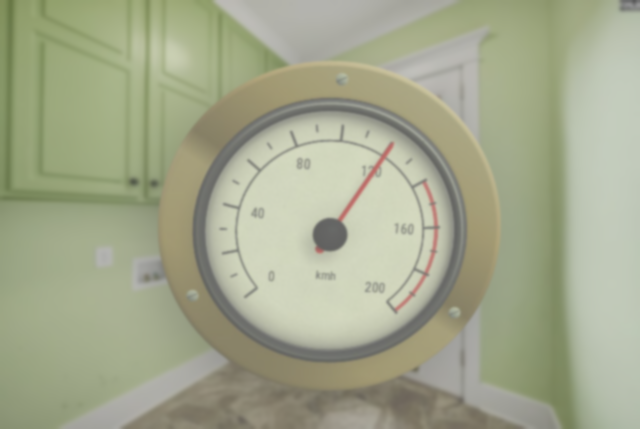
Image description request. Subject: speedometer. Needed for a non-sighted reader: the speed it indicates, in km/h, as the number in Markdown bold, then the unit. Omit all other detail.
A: **120** km/h
